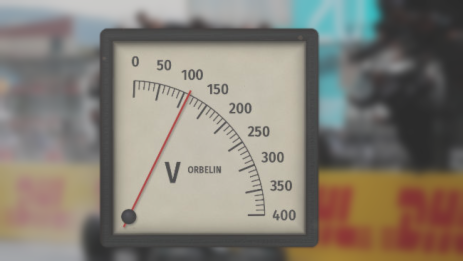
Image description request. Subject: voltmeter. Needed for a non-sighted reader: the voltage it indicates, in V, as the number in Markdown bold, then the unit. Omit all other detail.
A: **110** V
